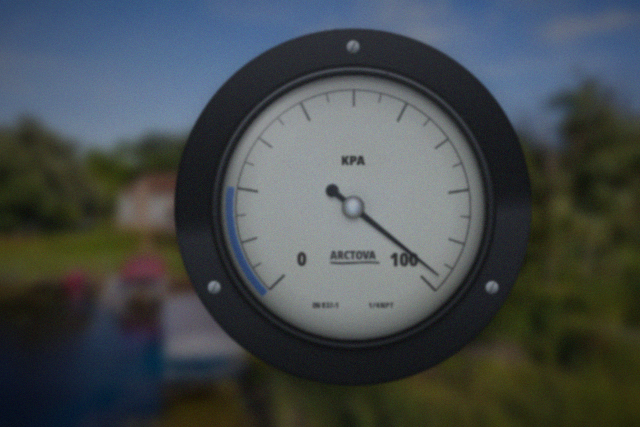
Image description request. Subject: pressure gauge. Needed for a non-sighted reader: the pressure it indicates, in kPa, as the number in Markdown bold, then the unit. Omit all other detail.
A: **97.5** kPa
